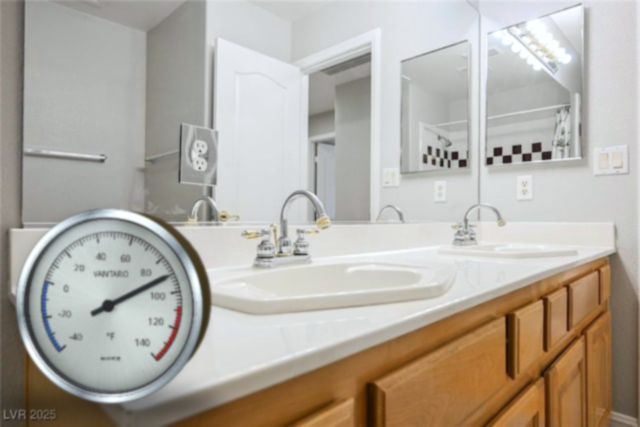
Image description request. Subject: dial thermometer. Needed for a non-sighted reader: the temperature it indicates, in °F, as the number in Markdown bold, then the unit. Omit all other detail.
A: **90** °F
